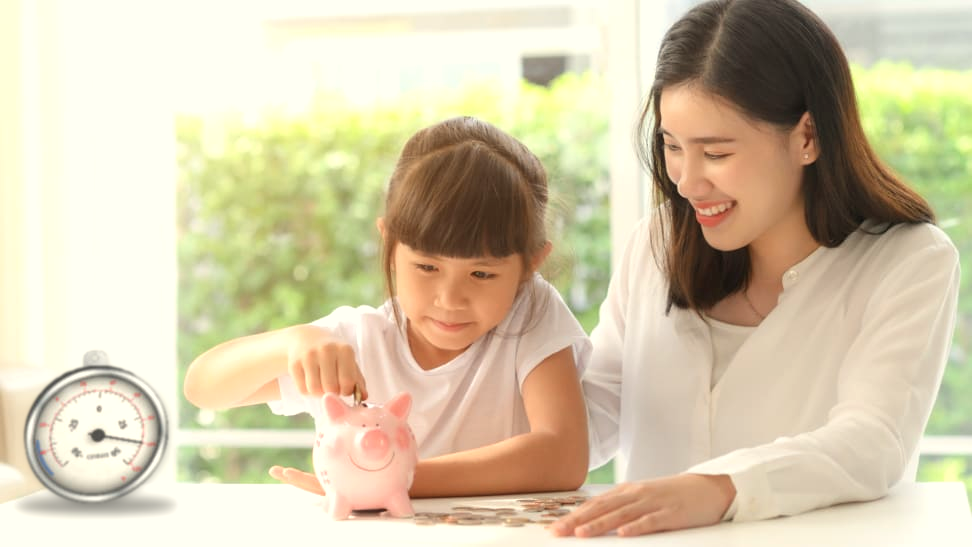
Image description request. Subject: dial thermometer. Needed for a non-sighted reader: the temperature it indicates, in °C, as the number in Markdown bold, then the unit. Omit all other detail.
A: **37.5** °C
